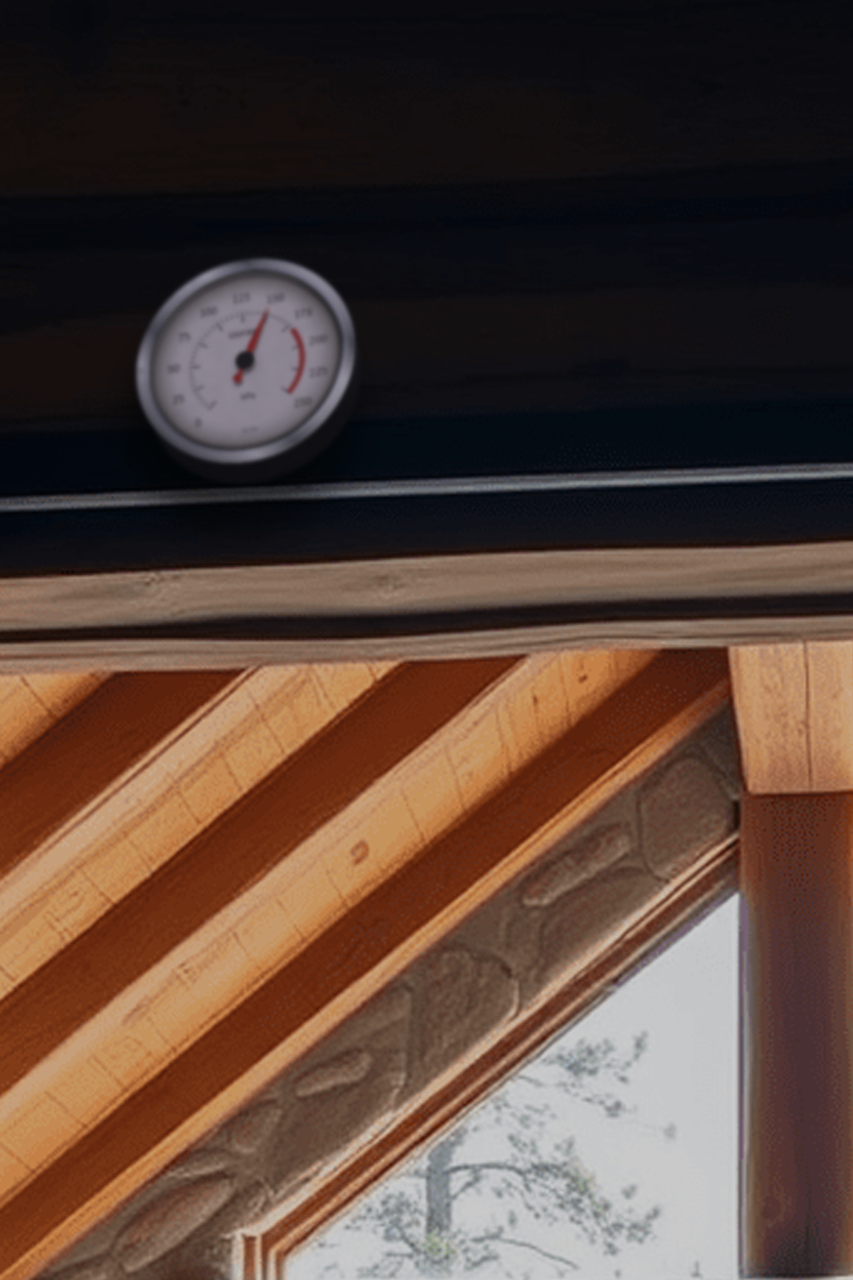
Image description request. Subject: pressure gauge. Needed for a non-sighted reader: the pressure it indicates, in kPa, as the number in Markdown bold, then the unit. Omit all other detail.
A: **150** kPa
